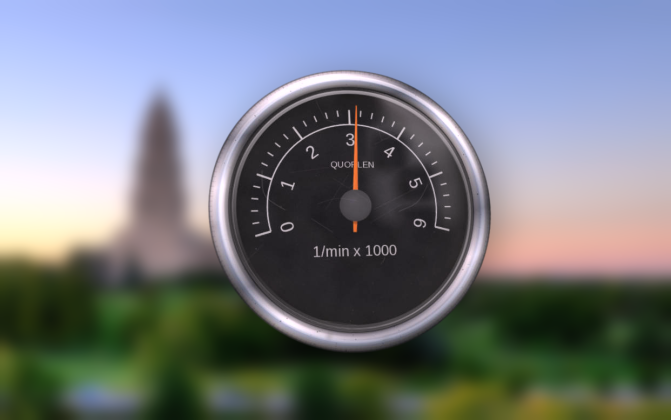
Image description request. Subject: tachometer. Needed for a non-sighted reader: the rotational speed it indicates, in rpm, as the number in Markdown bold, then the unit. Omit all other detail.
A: **3100** rpm
